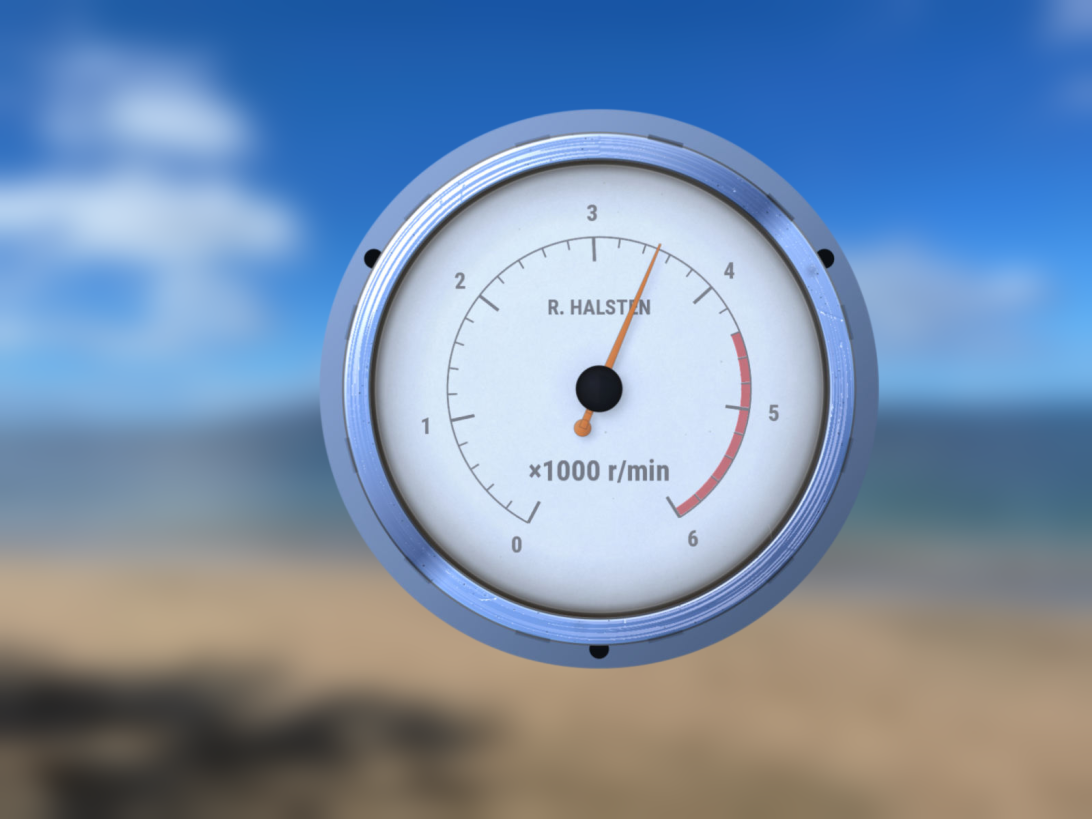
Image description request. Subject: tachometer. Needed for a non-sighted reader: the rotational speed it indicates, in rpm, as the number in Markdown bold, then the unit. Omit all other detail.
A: **3500** rpm
